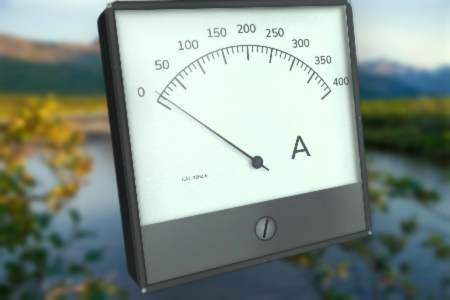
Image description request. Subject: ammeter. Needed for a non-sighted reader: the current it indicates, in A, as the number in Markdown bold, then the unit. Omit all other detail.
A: **10** A
